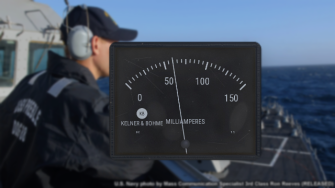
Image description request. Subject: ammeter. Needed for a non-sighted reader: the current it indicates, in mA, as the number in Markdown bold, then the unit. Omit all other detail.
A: **60** mA
